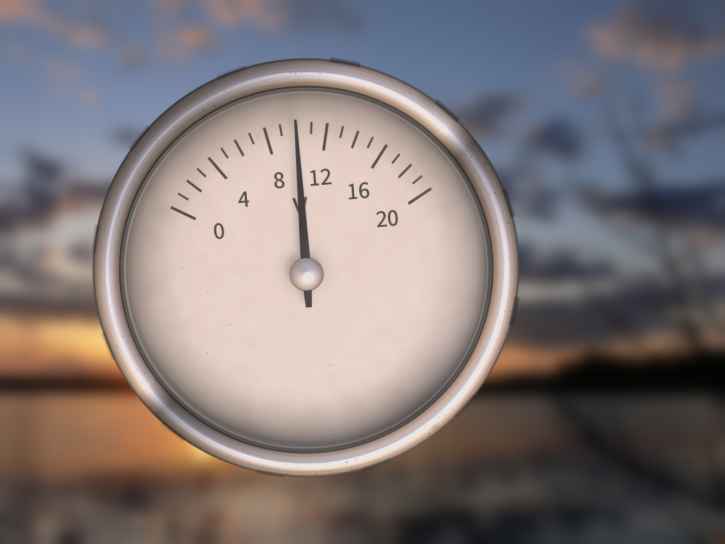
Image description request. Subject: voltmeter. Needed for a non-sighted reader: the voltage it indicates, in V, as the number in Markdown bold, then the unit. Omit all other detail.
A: **10** V
